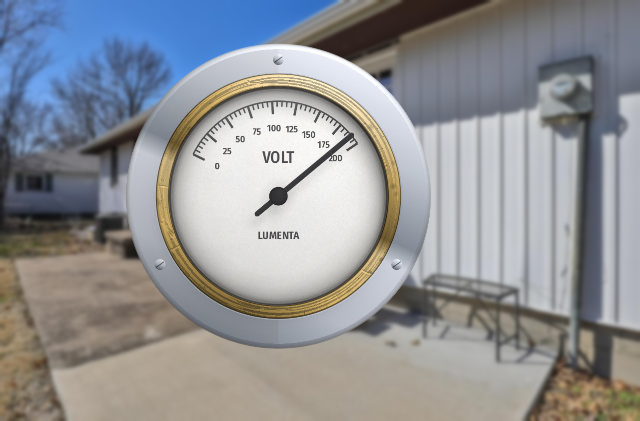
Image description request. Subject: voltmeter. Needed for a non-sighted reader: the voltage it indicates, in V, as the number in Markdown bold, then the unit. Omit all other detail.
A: **190** V
